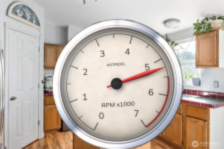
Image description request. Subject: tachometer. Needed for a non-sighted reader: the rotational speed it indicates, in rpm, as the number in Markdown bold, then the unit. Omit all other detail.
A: **5250** rpm
